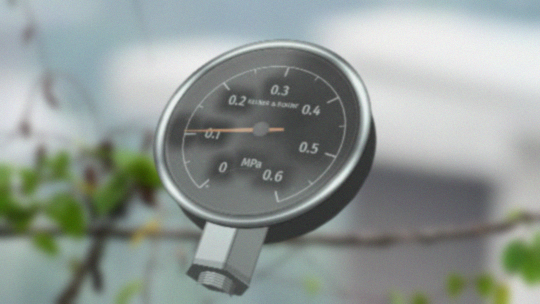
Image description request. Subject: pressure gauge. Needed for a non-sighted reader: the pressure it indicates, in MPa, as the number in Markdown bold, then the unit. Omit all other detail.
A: **0.1** MPa
